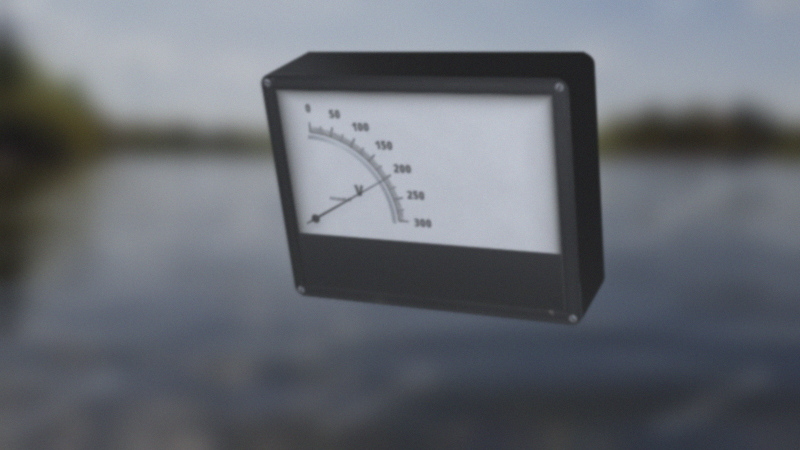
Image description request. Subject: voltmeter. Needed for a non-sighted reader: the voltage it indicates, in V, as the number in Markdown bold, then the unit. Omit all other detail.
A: **200** V
